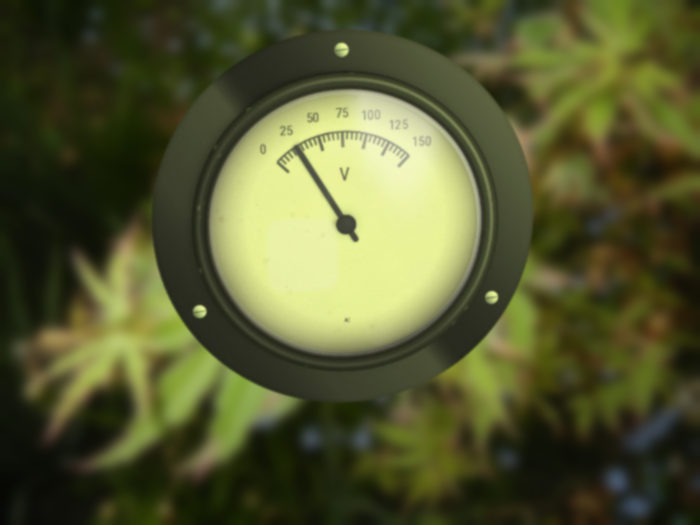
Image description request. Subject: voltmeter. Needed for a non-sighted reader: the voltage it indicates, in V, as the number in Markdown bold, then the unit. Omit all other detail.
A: **25** V
